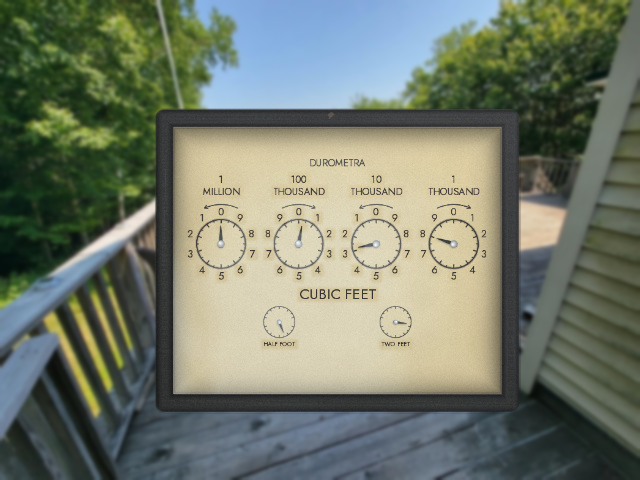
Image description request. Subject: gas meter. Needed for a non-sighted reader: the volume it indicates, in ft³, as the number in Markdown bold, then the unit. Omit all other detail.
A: **2800** ft³
